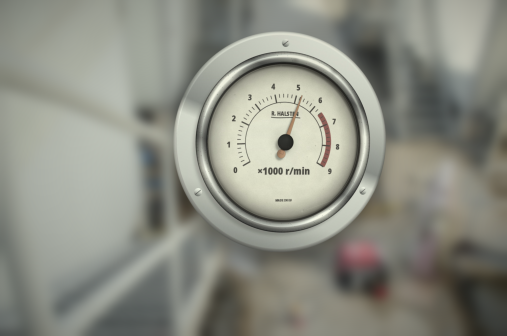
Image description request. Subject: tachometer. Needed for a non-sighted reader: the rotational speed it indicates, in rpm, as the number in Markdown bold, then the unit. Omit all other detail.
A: **5200** rpm
